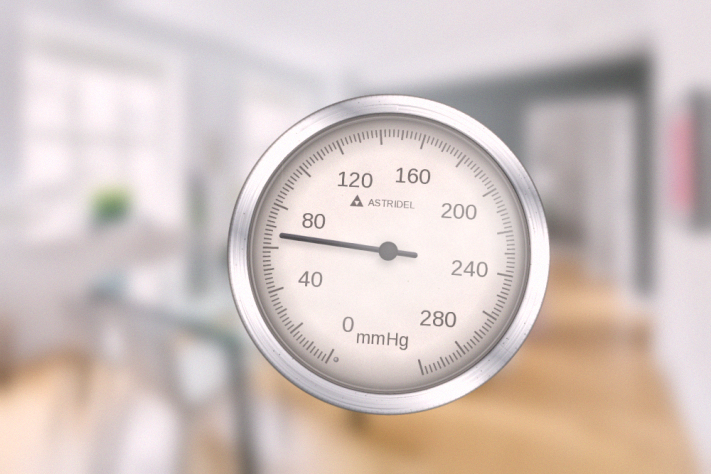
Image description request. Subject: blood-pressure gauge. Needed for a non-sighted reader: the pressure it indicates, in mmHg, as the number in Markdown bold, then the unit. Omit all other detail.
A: **66** mmHg
